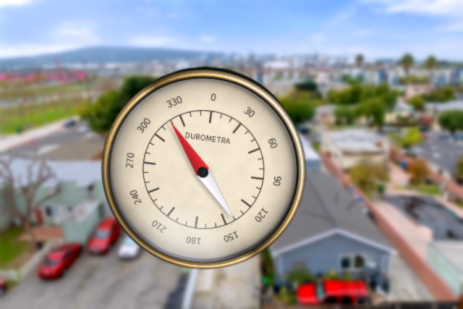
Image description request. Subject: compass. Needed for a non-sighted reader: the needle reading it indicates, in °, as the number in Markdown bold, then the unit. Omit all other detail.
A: **320** °
